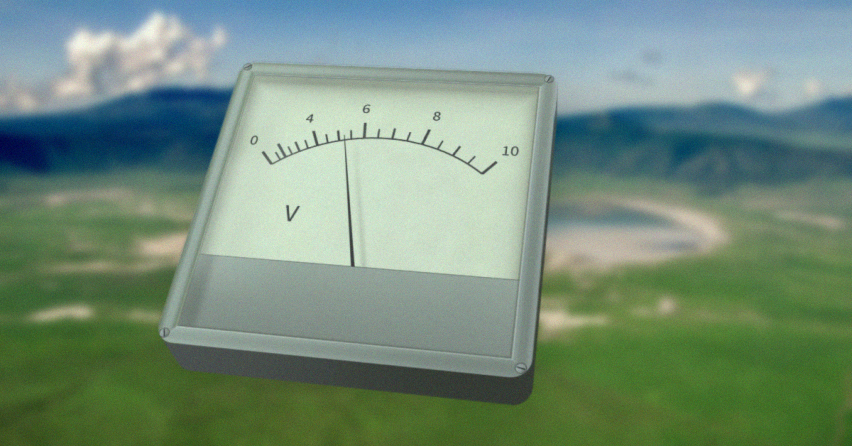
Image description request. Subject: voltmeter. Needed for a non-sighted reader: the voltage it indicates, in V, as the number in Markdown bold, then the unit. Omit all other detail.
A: **5.25** V
